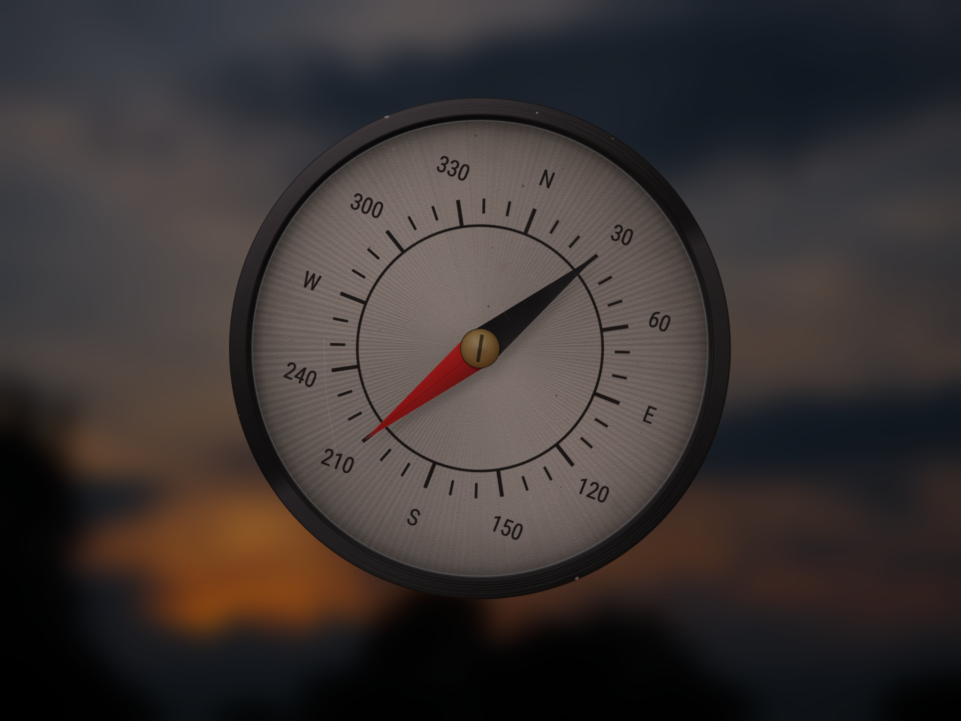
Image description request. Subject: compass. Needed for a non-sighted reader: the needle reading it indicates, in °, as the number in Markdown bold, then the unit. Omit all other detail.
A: **210** °
